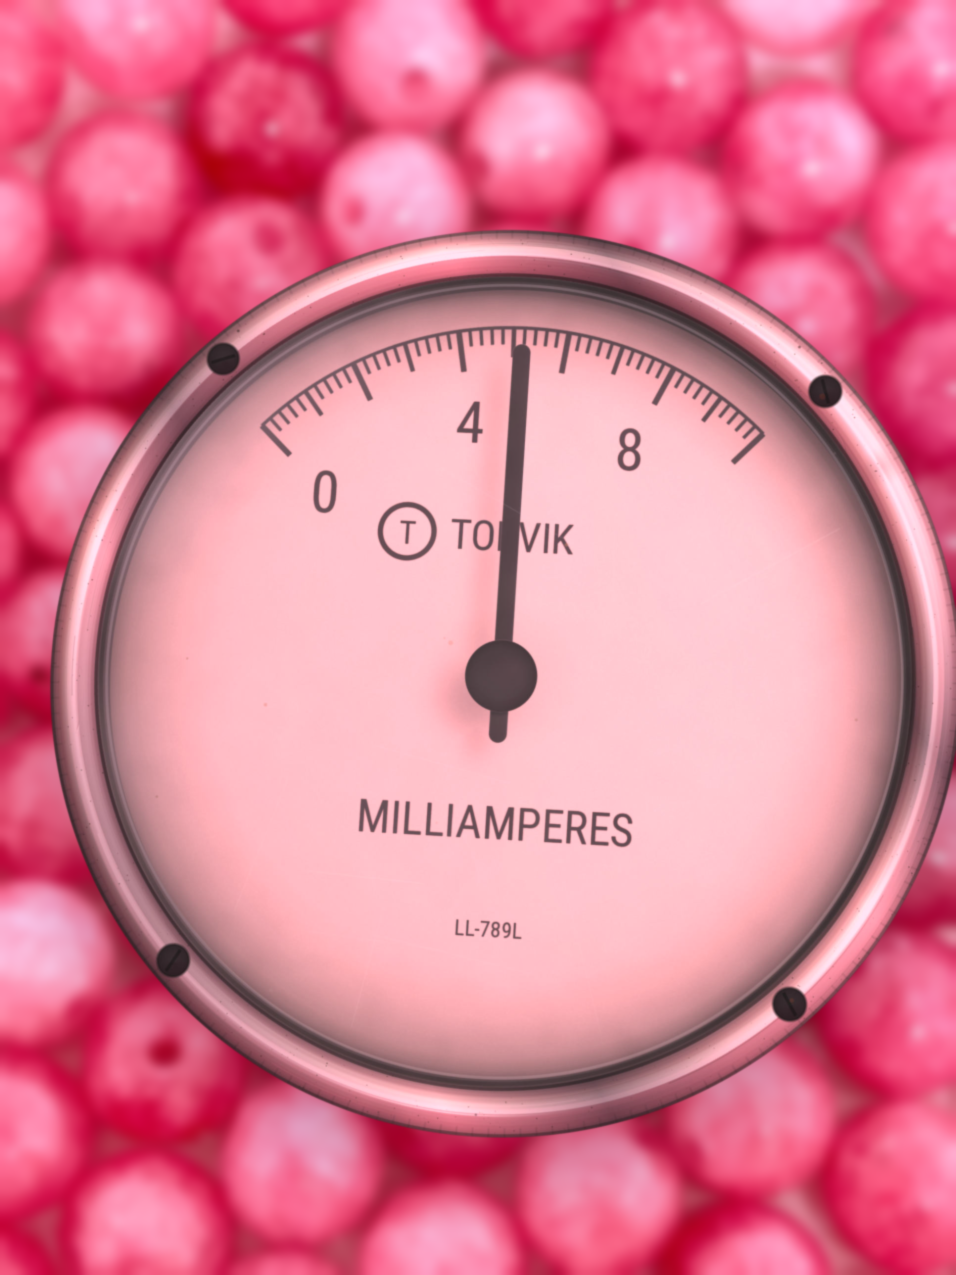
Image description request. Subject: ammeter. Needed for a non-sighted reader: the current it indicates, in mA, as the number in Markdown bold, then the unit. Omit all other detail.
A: **5.2** mA
